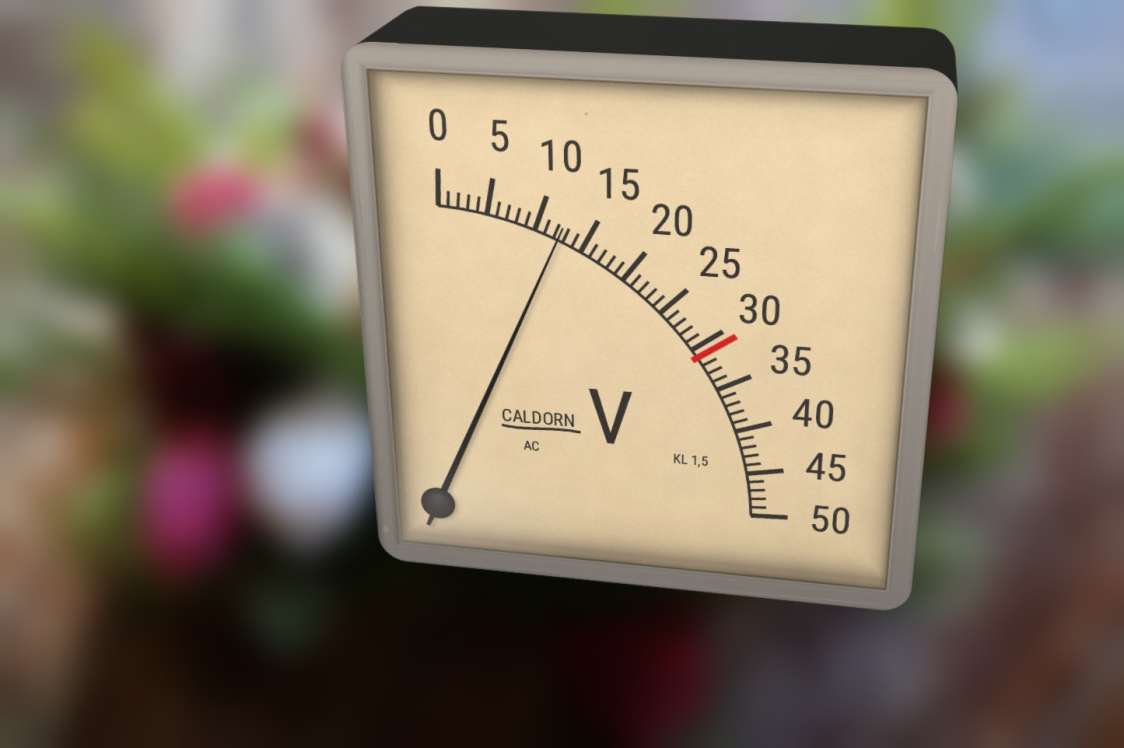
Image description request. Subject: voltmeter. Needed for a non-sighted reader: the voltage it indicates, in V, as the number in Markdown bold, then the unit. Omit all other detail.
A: **12.5** V
